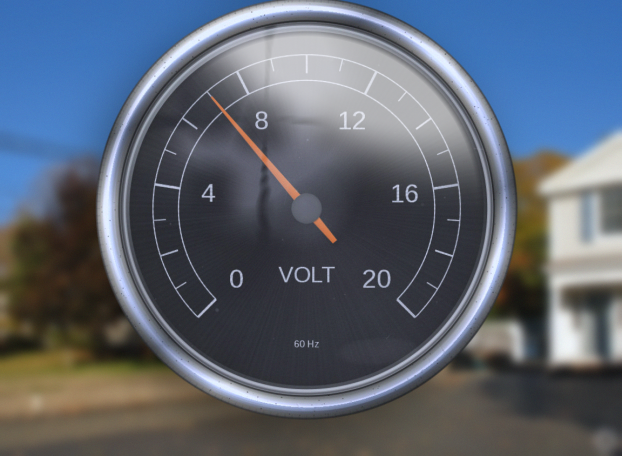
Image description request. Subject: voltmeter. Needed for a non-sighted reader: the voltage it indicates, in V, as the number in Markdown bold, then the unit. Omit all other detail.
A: **7** V
